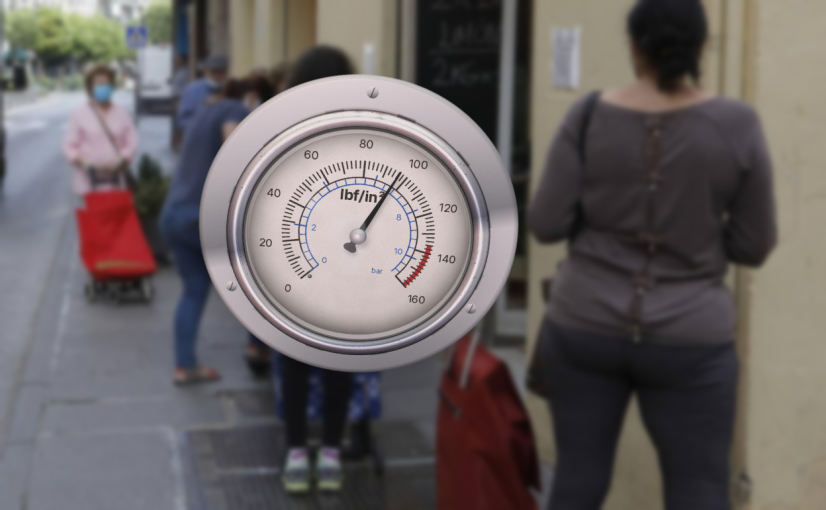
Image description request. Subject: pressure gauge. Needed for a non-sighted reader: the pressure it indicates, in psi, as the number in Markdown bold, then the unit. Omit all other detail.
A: **96** psi
